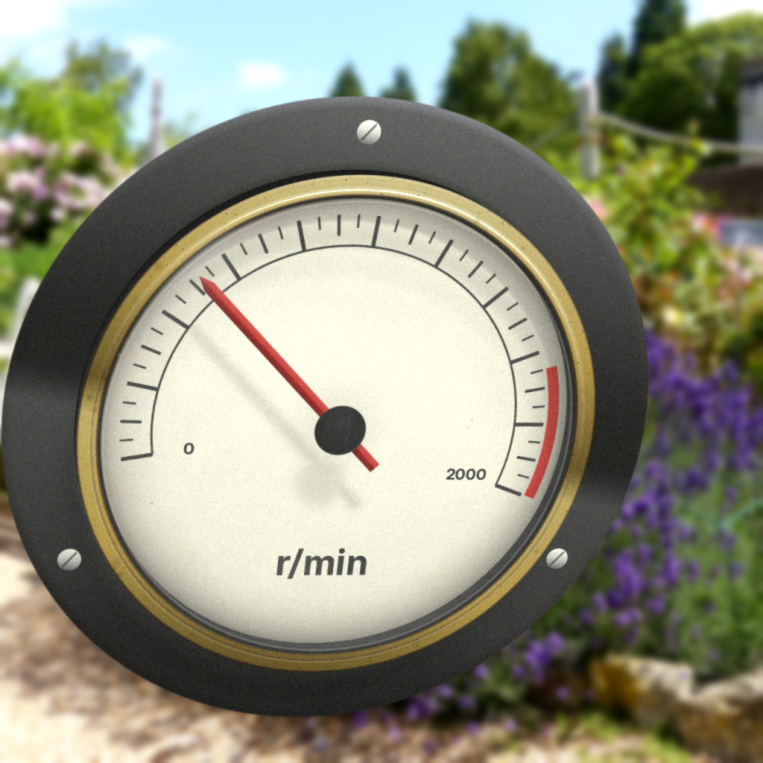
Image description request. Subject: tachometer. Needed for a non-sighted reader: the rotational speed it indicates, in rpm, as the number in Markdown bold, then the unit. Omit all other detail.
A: **525** rpm
